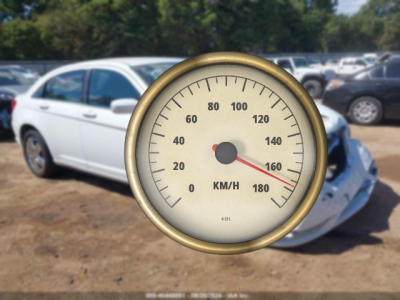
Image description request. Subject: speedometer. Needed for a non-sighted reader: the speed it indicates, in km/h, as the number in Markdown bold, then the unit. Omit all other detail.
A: **167.5** km/h
